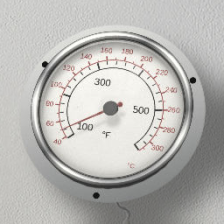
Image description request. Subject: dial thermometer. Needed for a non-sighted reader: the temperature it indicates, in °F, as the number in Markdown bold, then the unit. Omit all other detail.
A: **120** °F
